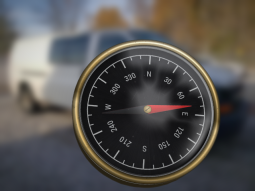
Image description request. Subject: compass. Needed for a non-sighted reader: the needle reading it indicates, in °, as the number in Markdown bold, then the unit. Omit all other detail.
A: **80** °
